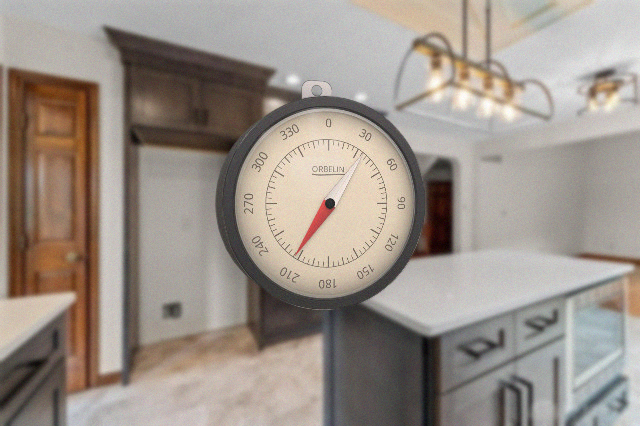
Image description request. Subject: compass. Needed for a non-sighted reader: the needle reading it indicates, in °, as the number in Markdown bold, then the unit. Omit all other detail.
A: **215** °
